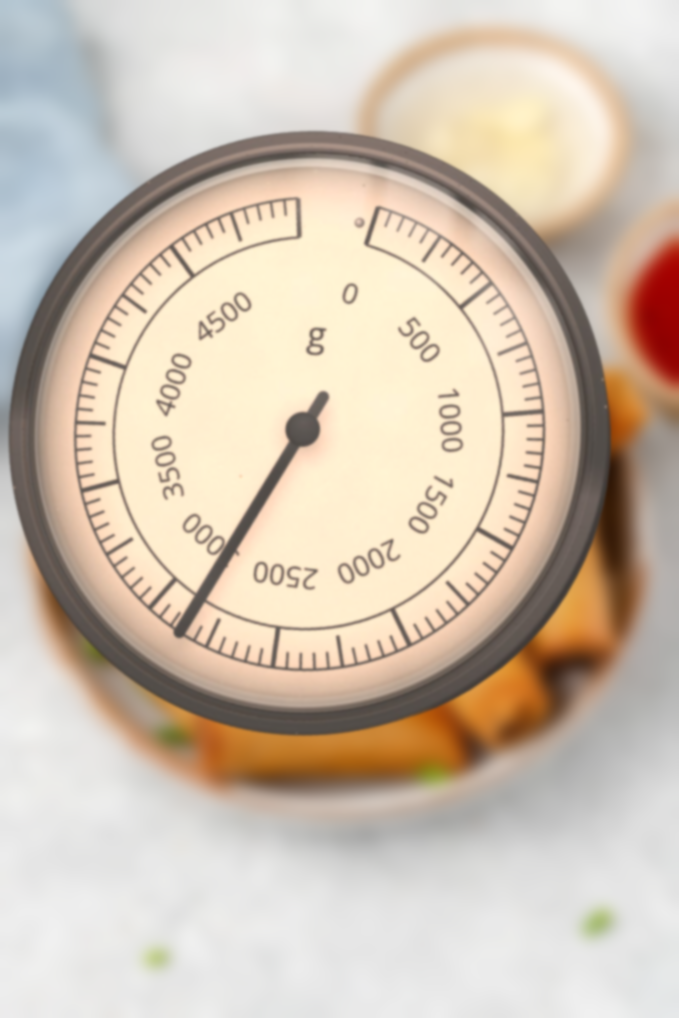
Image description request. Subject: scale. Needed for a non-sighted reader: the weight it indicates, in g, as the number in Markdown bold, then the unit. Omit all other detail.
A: **2850** g
